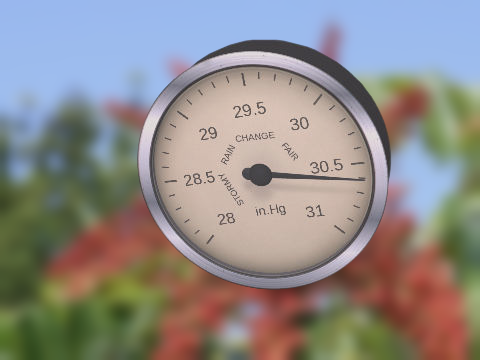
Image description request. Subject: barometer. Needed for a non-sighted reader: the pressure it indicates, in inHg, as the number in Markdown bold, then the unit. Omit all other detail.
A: **30.6** inHg
